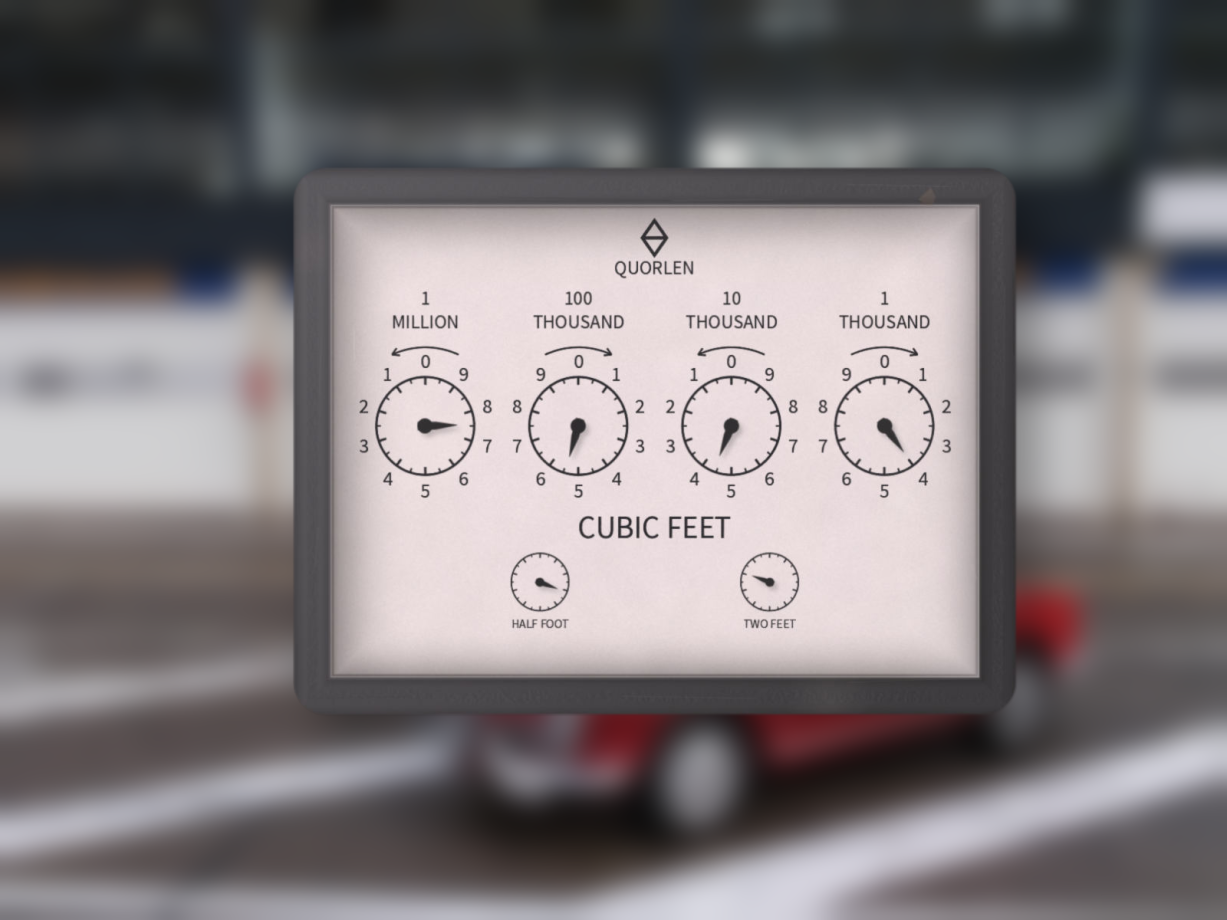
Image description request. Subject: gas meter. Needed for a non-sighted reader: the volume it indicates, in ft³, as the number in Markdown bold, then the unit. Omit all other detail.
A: **754400** ft³
